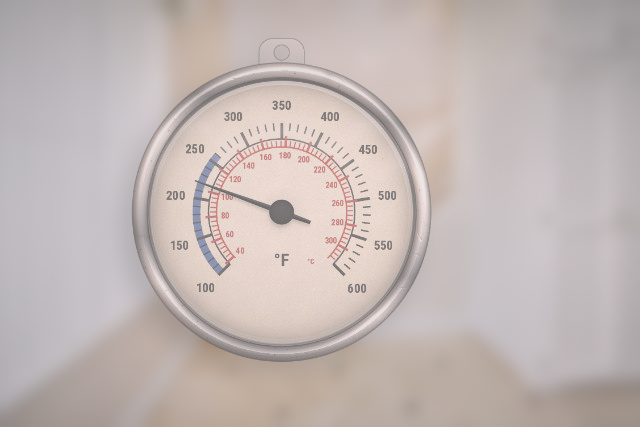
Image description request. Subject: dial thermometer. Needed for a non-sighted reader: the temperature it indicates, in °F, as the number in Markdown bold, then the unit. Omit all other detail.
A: **220** °F
